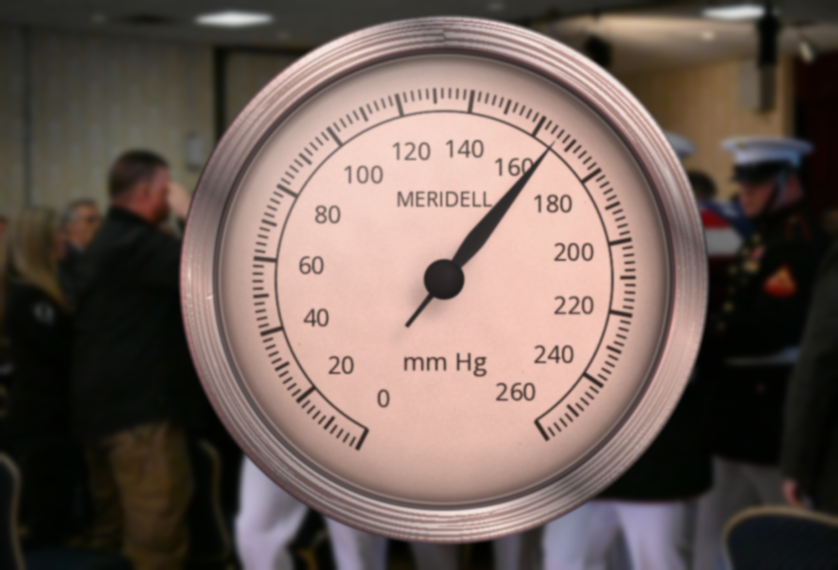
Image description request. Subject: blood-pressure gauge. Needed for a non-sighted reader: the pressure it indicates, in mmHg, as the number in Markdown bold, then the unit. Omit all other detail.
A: **166** mmHg
